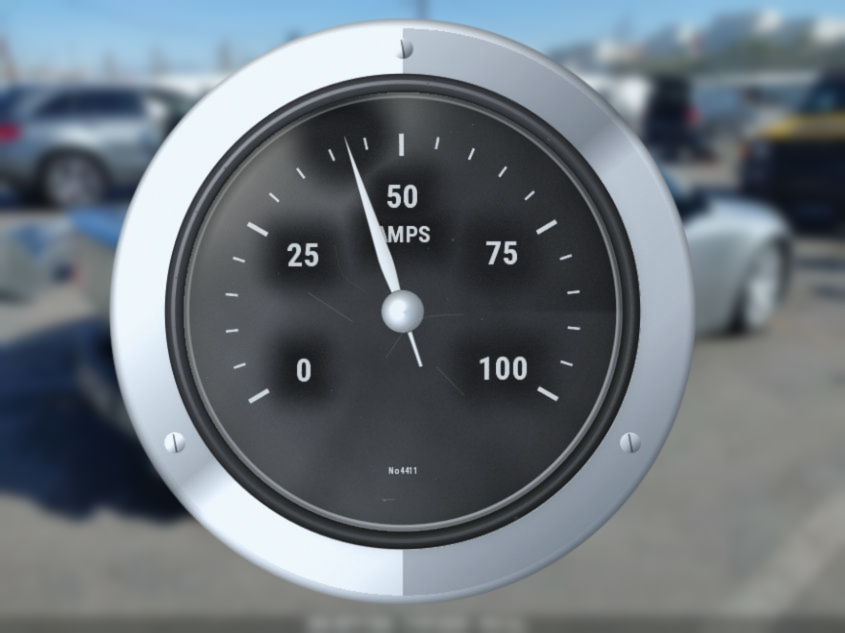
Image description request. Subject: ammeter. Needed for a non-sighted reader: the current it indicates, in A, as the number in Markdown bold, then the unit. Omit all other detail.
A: **42.5** A
